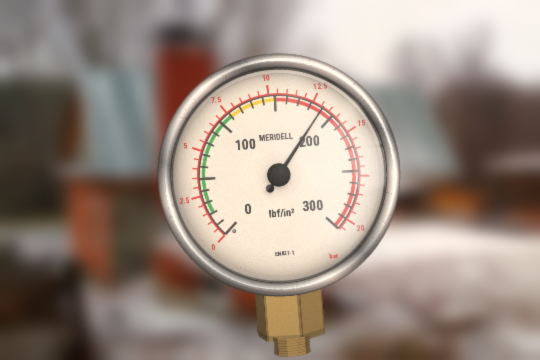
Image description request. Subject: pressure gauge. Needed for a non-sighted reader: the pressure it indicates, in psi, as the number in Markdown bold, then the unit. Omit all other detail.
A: **190** psi
